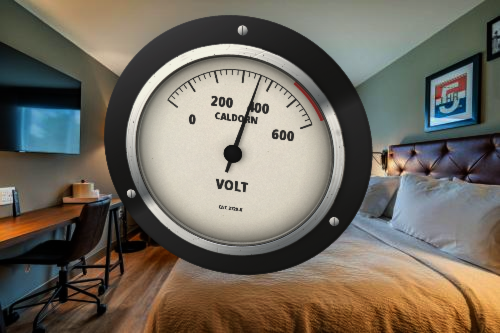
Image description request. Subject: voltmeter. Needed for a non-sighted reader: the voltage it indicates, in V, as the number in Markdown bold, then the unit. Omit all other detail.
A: **360** V
